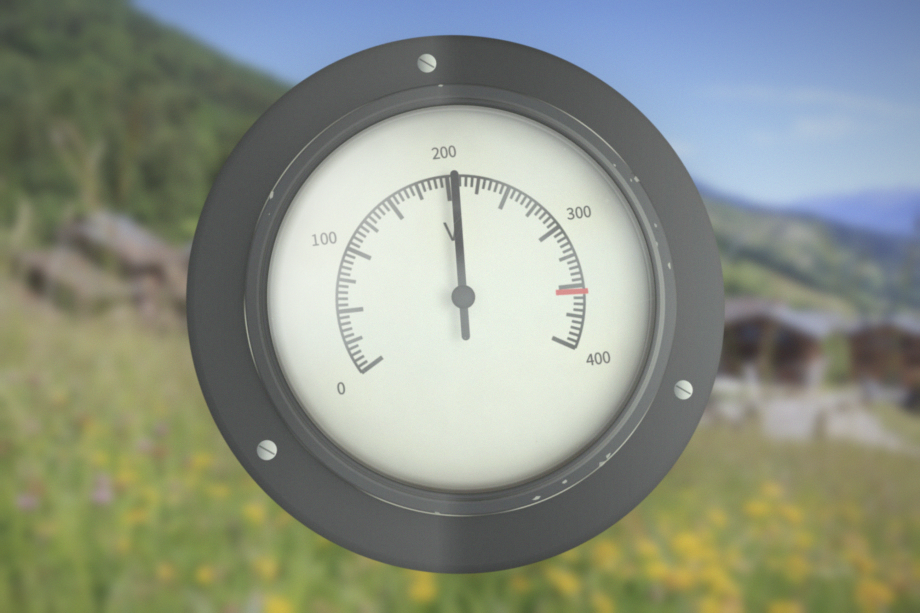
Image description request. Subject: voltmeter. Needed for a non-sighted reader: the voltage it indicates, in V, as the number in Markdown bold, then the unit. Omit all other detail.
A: **205** V
